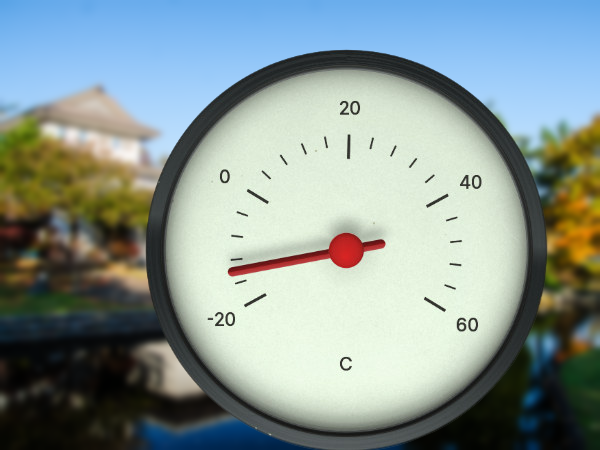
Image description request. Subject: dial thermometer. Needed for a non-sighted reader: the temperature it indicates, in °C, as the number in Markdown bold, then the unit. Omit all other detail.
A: **-14** °C
